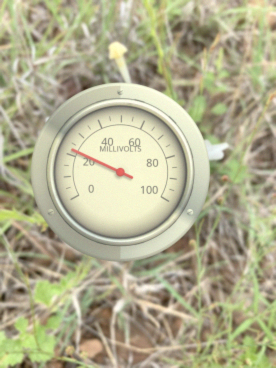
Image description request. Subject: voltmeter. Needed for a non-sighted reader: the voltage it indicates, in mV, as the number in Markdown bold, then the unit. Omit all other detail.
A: **22.5** mV
